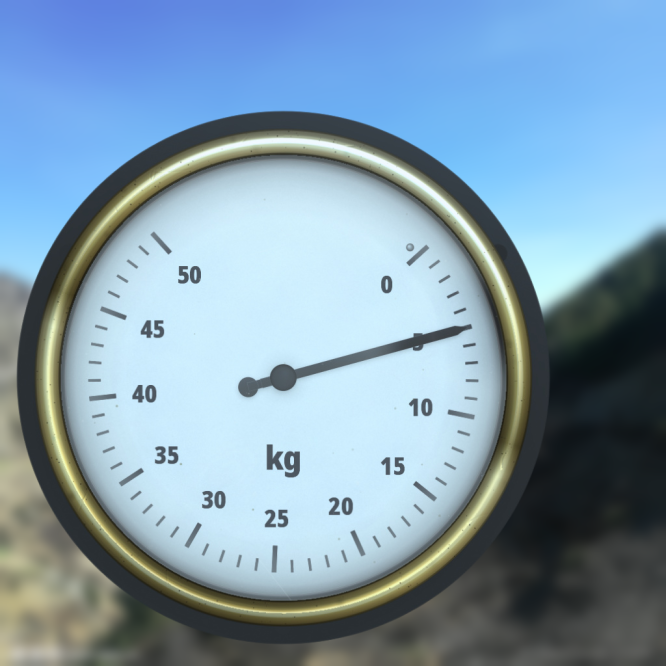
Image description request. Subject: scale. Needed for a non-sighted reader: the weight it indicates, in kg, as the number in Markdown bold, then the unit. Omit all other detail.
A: **5** kg
